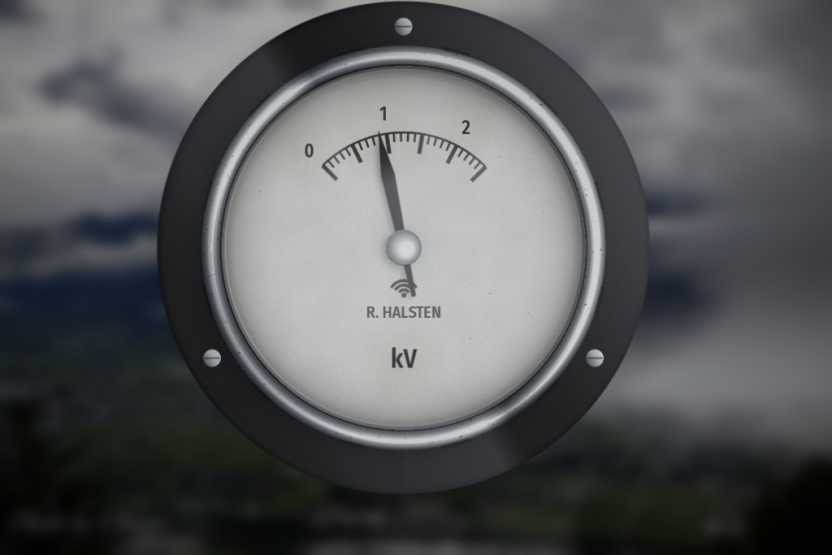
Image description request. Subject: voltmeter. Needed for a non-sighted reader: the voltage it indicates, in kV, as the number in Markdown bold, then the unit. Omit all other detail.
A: **0.9** kV
